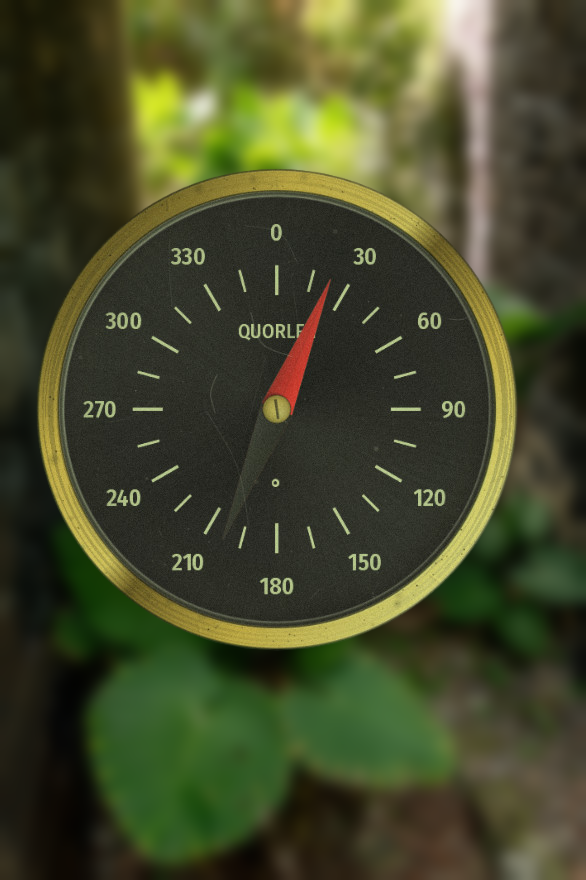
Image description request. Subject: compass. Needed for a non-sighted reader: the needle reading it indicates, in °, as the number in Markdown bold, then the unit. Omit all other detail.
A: **22.5** °
